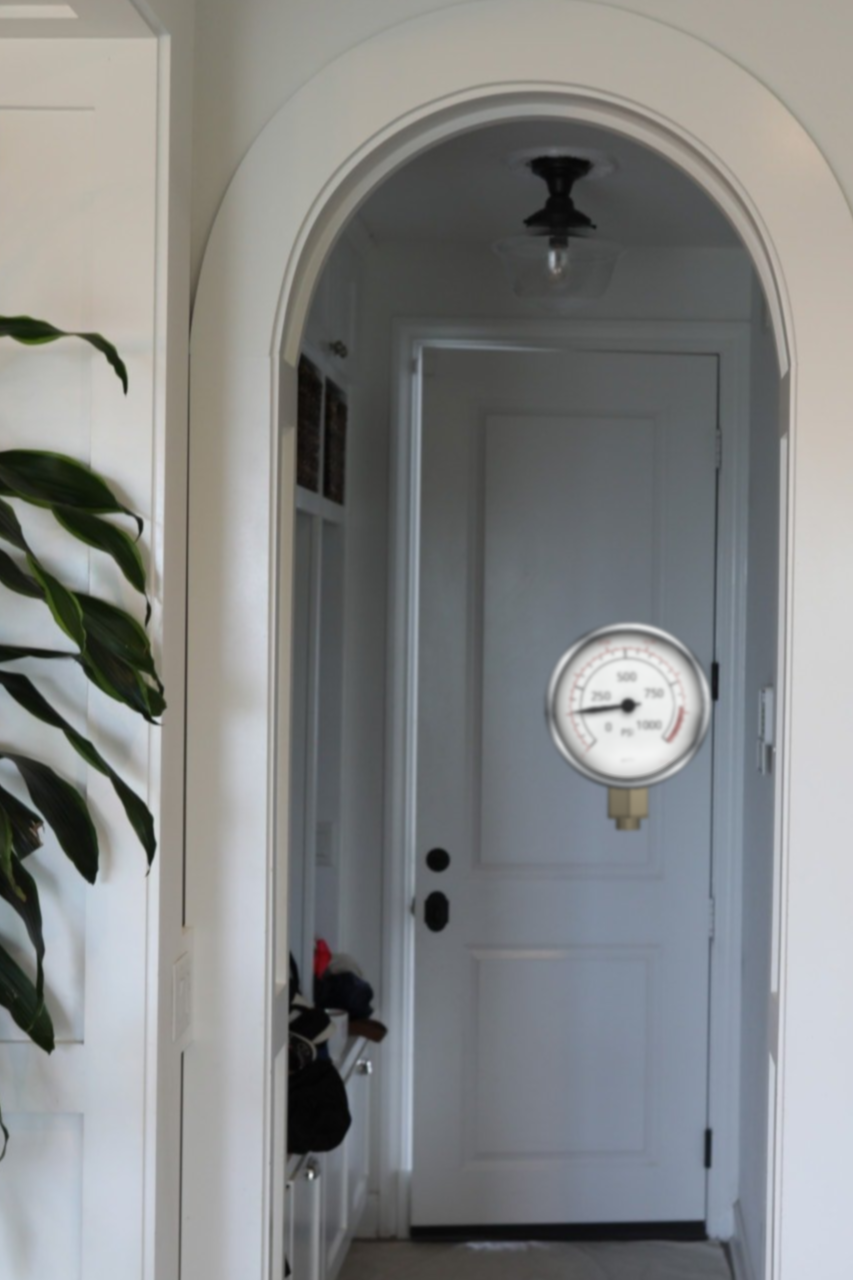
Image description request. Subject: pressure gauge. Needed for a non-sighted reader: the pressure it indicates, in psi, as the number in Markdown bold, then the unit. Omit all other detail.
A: **150** psi
